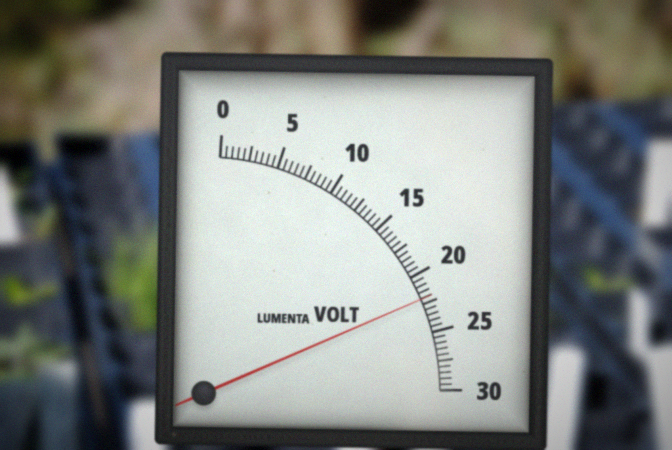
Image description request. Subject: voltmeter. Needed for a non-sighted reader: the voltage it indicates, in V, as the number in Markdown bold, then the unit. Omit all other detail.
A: **22** V
